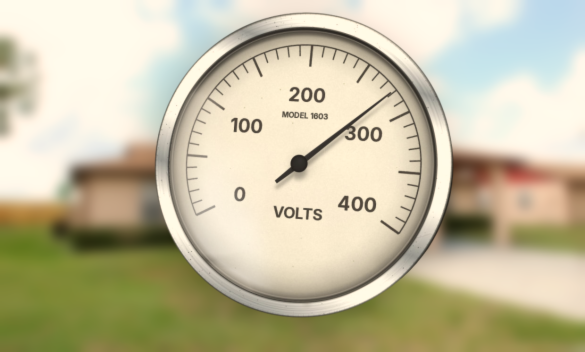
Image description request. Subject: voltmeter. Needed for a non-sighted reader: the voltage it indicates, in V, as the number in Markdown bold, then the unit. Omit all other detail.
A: **280** V
